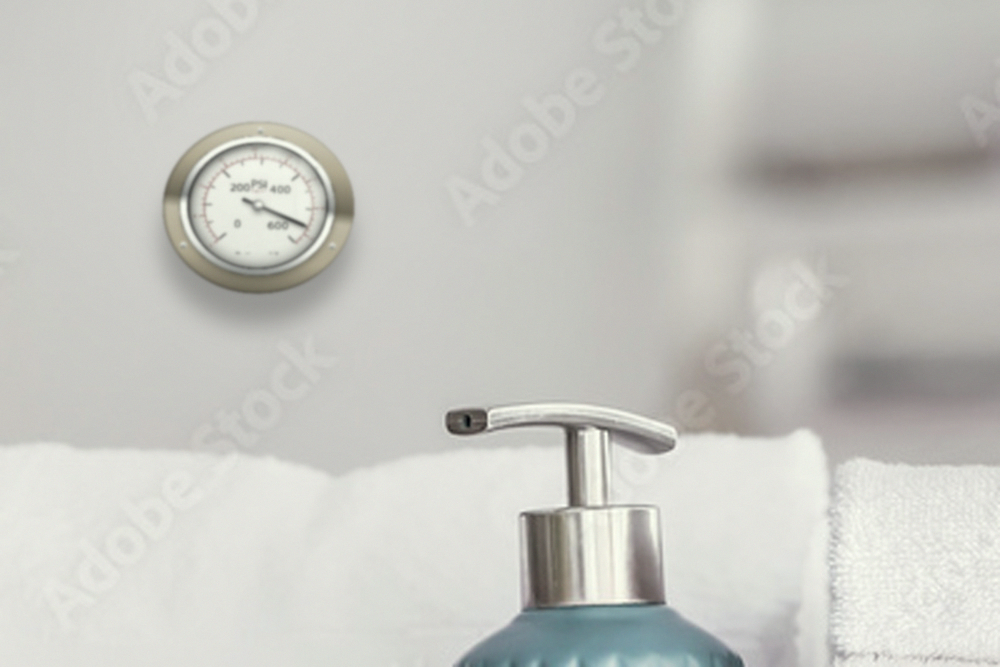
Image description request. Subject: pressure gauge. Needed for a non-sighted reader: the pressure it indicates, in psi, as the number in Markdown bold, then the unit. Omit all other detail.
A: **550** psi
